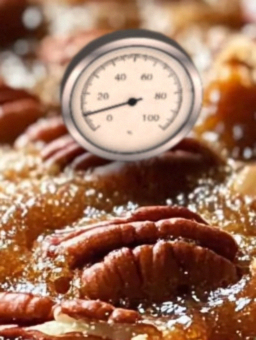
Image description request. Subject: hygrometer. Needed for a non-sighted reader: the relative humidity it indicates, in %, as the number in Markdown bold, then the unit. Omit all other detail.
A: **10** %
